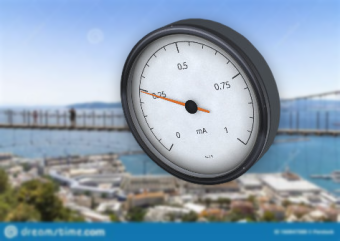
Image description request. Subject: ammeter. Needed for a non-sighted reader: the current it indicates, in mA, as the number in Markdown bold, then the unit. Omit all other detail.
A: **0.25** mA
